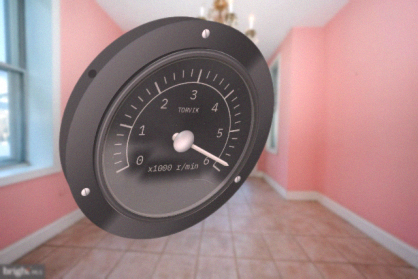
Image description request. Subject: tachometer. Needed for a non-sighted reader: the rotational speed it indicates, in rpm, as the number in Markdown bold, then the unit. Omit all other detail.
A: **5800** rpm
